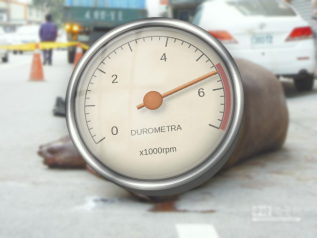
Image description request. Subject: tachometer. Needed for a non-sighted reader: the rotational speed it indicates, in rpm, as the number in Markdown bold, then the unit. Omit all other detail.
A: **5600** rpm
